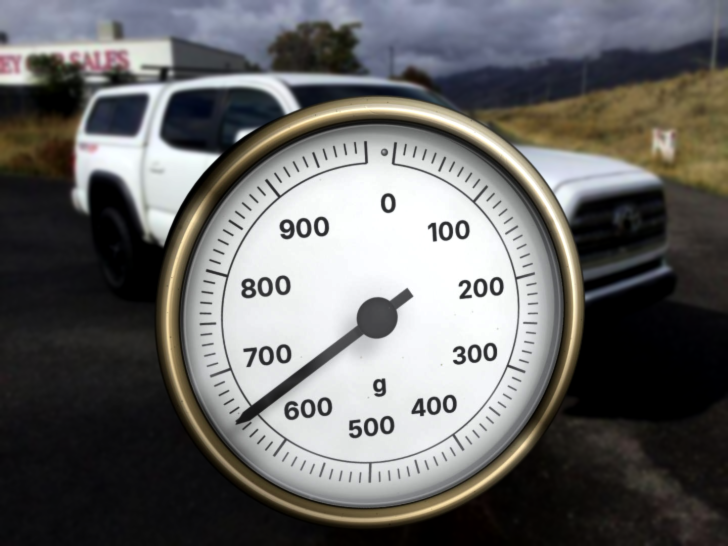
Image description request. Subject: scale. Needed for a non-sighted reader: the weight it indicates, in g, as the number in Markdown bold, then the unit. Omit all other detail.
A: **650** g
